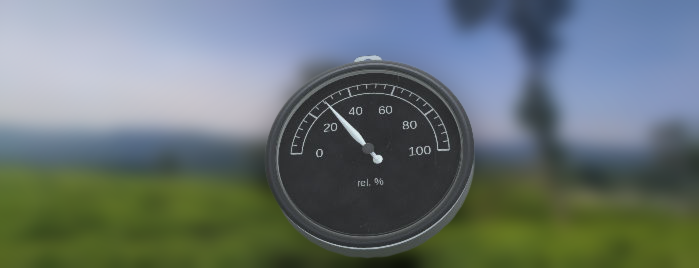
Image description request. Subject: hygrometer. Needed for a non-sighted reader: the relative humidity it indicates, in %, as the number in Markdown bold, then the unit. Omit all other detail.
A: **28** %
